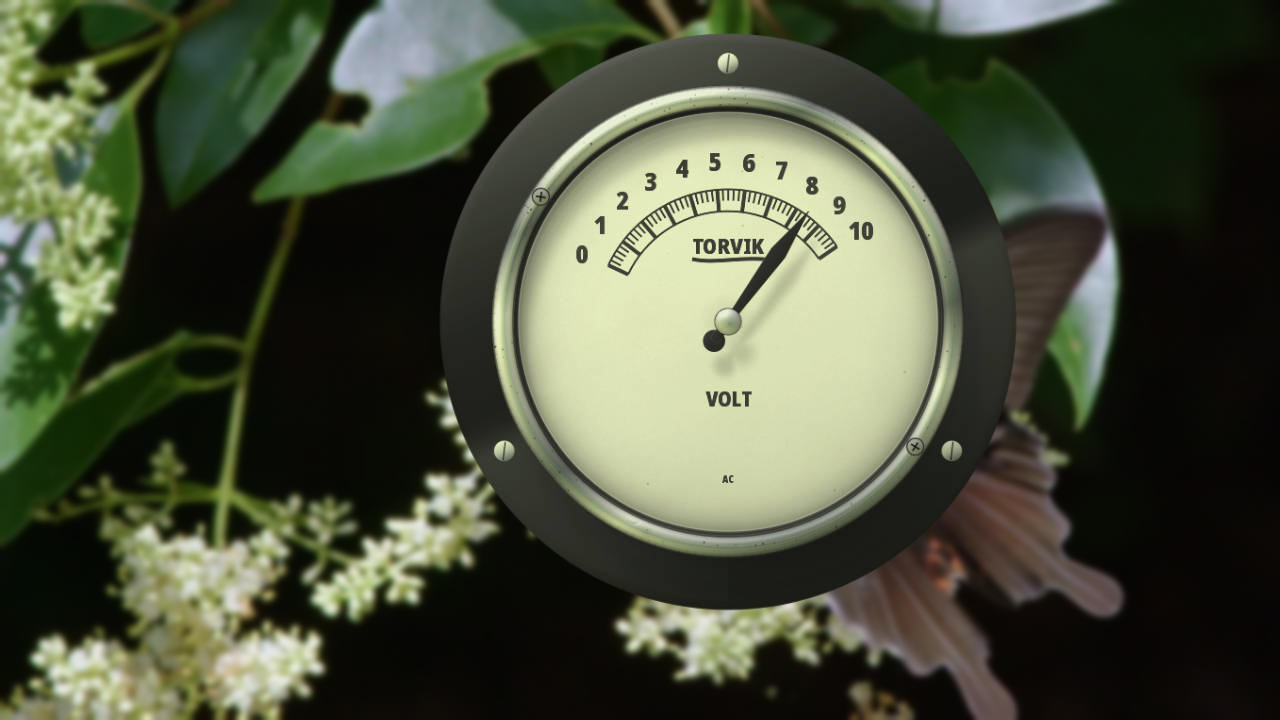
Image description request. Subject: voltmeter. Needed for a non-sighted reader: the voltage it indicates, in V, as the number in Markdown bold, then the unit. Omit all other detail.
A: **8.4** V
